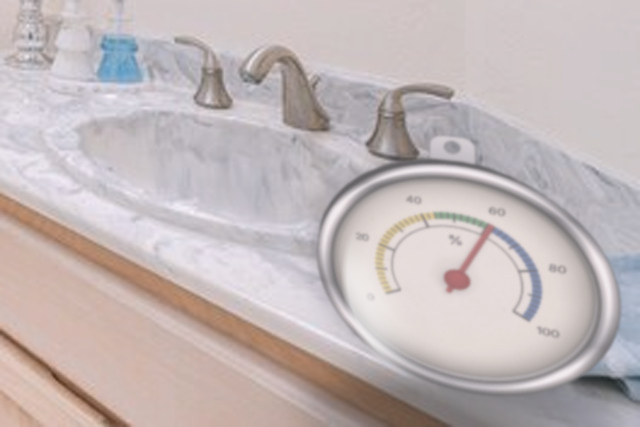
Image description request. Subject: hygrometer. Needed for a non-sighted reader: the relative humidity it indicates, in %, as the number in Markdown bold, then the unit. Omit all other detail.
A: **60** %
